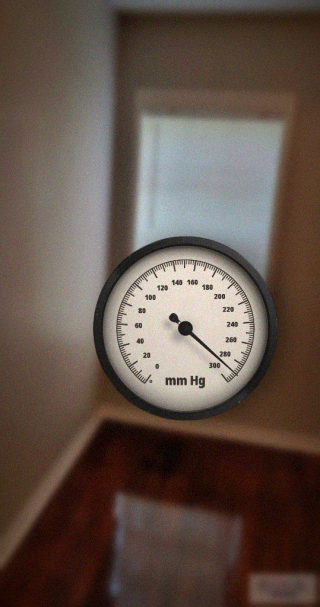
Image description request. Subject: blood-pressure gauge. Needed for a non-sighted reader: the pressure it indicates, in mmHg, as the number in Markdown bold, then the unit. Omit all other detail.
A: **290** mmHg
